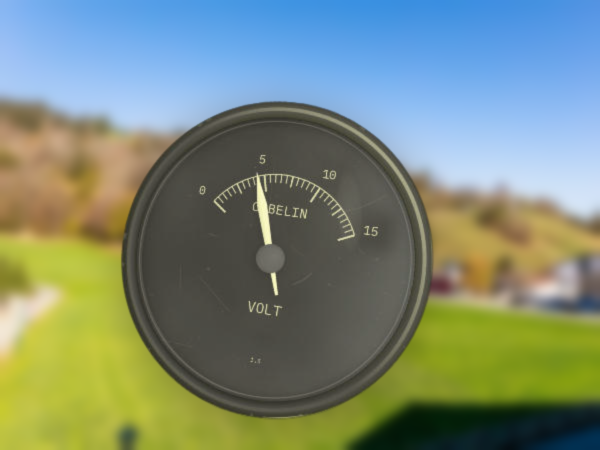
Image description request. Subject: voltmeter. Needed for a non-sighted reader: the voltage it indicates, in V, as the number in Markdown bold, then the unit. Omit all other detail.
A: **4.5** V
